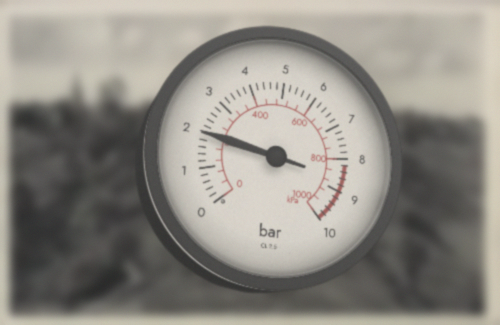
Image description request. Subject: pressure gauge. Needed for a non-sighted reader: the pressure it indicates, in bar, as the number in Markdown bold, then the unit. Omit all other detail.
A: **2** bar
